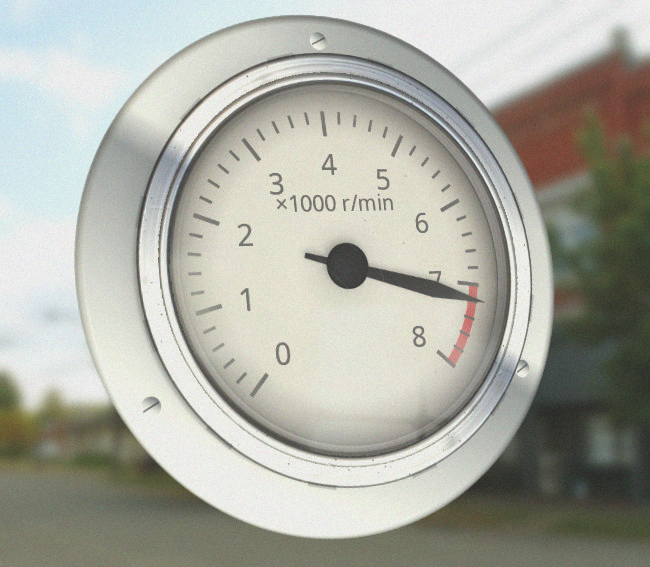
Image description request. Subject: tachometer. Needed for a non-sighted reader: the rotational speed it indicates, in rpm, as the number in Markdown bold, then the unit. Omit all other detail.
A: **7200** rpm
